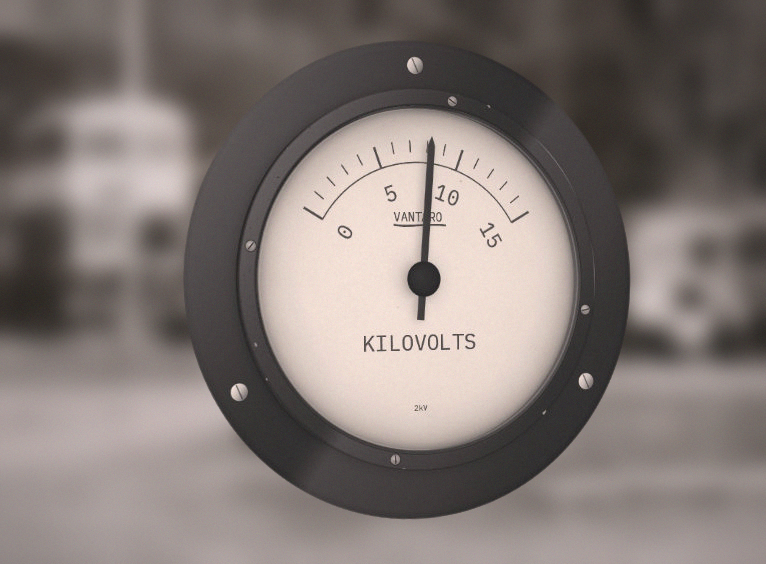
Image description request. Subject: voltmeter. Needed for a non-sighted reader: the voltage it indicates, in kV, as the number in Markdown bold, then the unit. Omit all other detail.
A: **8** kV
